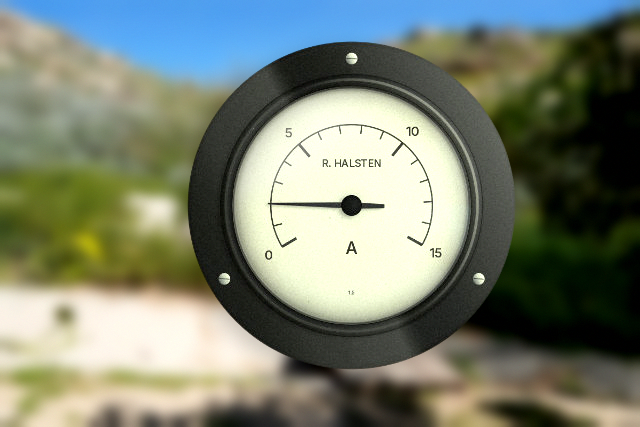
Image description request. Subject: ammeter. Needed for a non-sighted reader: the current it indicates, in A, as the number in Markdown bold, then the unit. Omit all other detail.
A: **2** A
